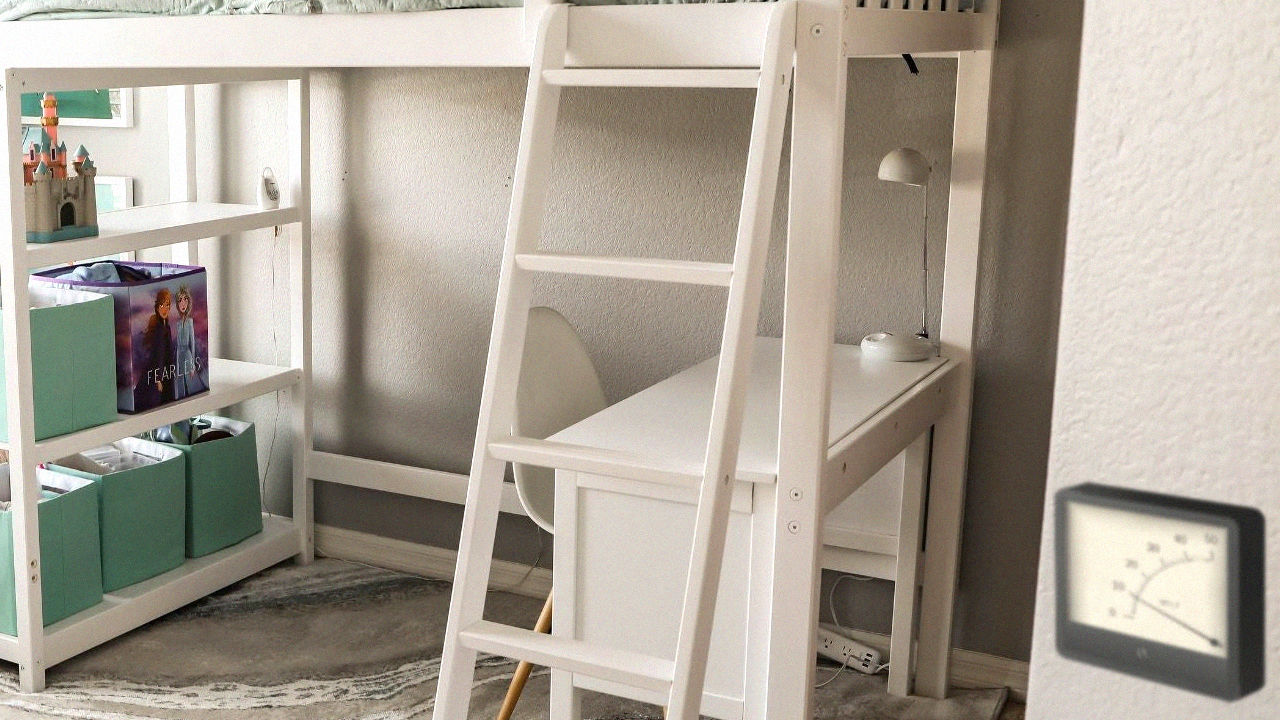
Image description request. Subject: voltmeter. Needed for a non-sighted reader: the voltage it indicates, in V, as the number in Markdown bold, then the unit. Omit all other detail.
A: **10** V
